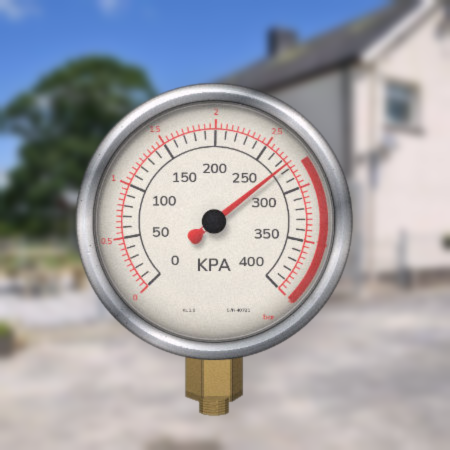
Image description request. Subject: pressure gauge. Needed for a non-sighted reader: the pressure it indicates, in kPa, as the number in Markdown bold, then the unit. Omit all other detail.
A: **275** kPa
